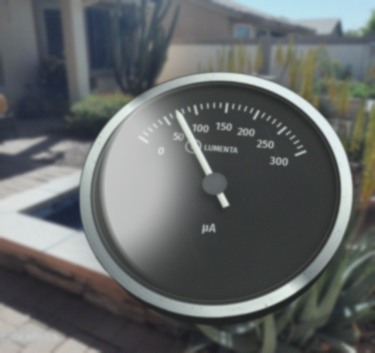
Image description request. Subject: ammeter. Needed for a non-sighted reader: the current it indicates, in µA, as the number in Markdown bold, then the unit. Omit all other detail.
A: **70** µA
